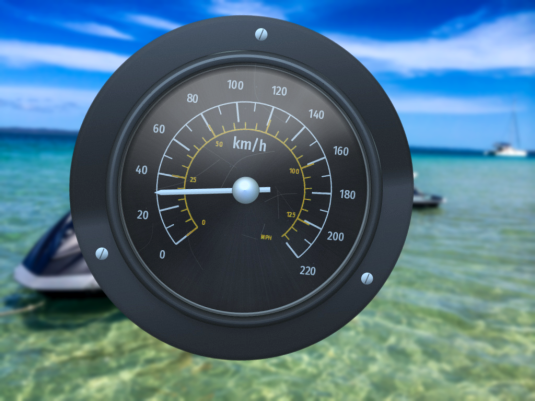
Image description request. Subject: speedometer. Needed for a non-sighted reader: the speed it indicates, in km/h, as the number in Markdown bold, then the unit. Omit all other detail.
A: **30** km/h
